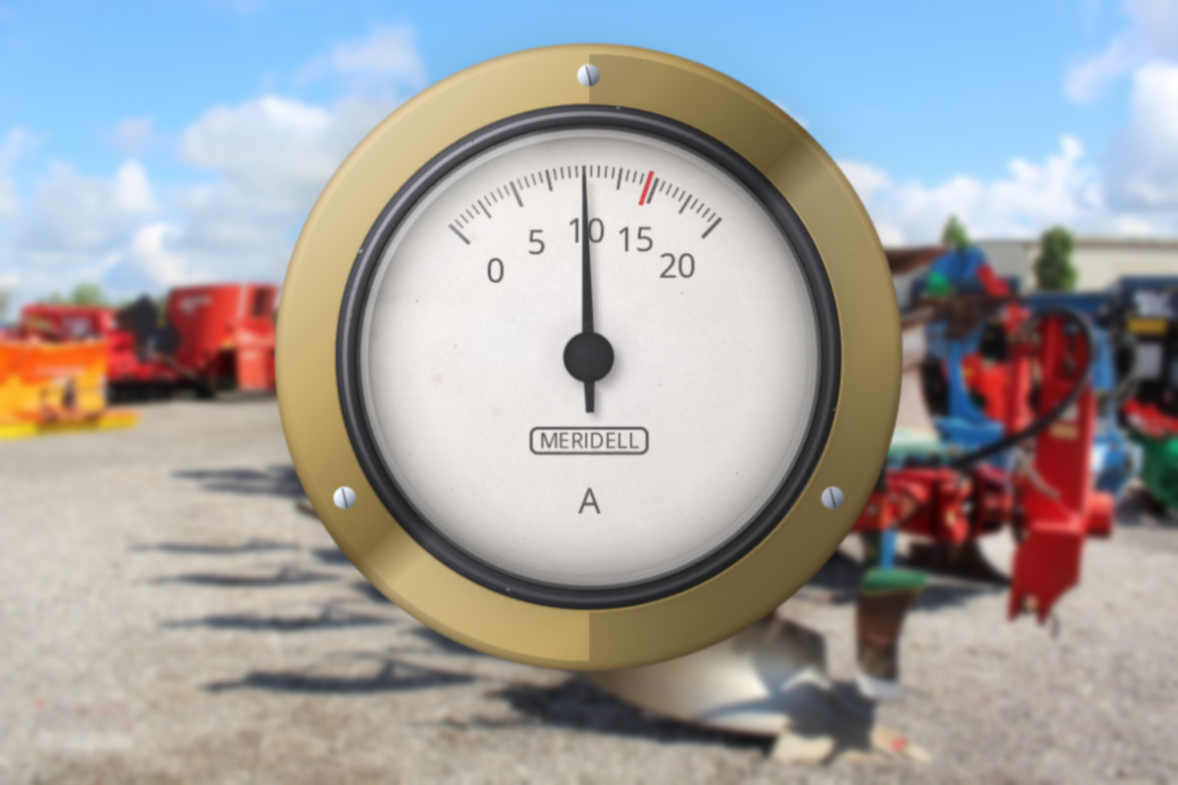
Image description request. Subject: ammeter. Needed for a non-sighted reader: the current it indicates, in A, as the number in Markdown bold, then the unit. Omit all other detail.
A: **10** A
